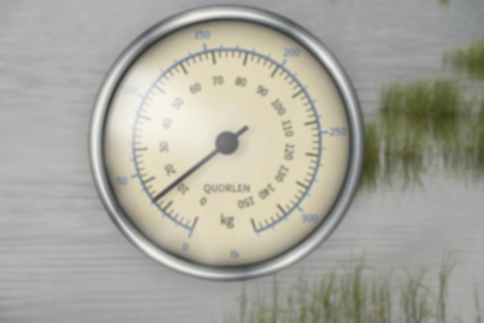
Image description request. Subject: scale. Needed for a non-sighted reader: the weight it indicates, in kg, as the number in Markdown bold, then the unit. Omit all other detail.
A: **14** kg
